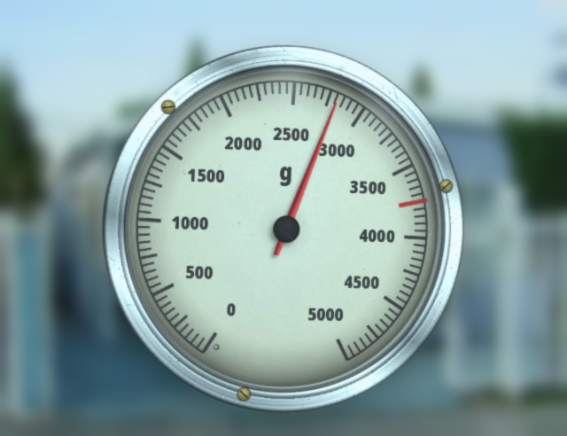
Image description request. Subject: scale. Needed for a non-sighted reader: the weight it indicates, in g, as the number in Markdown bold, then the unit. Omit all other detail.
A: **2800** g
